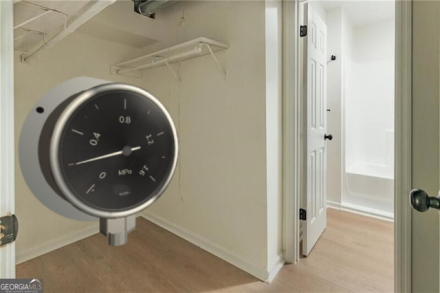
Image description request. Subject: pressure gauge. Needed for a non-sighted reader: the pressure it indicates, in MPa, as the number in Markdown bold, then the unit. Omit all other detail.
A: **0.2** MPa
